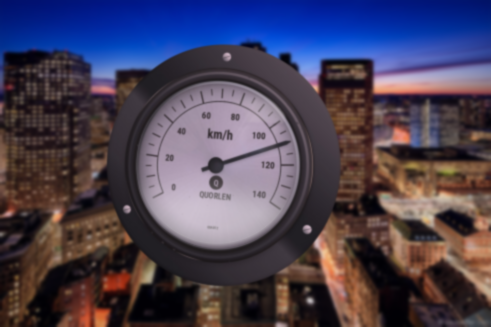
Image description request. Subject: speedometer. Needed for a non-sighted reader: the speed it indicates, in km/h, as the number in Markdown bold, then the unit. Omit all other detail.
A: **110** km/h
